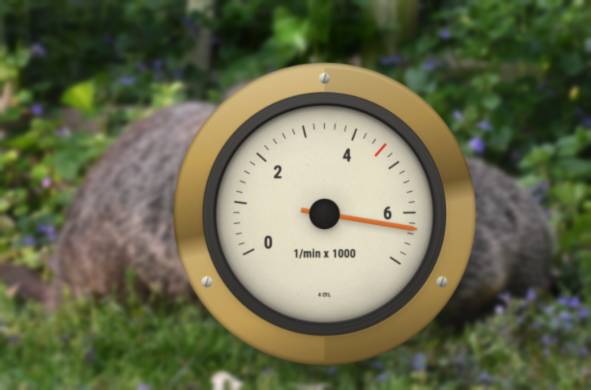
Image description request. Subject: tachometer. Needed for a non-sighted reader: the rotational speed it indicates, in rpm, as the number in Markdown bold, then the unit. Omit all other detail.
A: **6300** rpm
